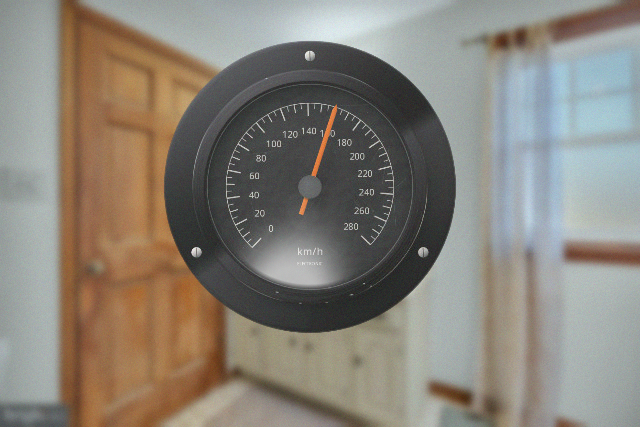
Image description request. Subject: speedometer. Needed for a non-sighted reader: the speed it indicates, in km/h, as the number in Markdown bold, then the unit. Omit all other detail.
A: **160** km/h
